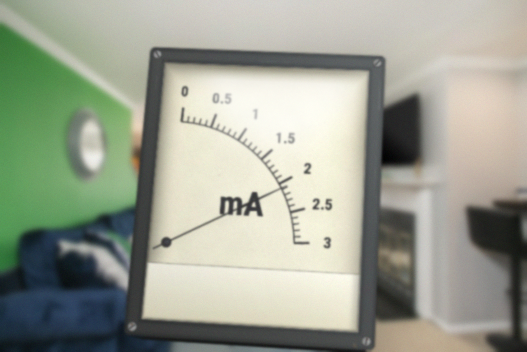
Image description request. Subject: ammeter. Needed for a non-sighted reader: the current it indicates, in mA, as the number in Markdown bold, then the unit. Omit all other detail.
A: **2.1** mA
